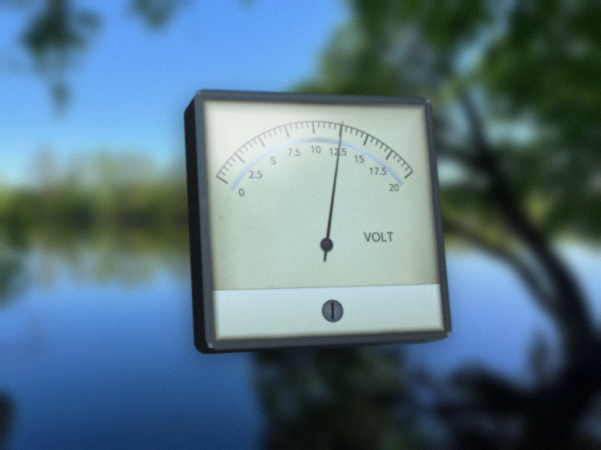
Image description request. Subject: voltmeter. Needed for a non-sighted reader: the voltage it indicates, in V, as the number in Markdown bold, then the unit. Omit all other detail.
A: **12.5** V
